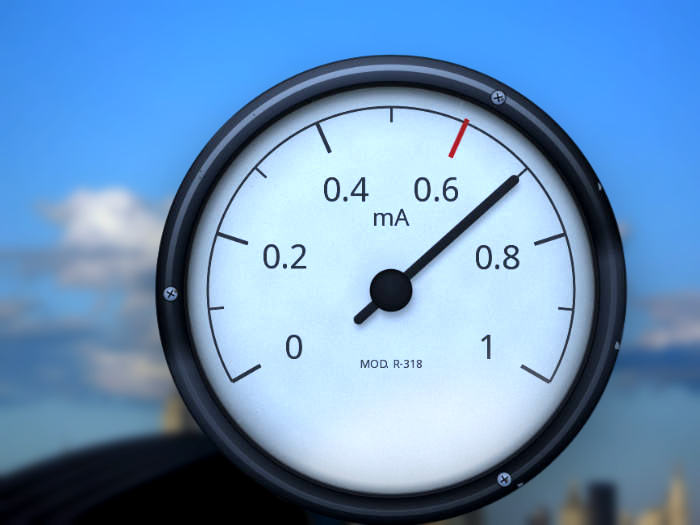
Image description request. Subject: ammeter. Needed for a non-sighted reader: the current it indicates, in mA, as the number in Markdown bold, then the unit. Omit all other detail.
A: **0.7** mA
